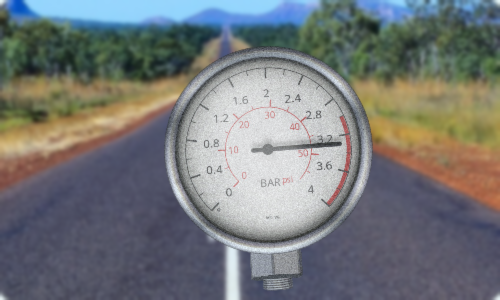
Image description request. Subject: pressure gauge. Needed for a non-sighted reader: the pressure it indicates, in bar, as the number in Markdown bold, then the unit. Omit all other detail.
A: **3.3** bar
